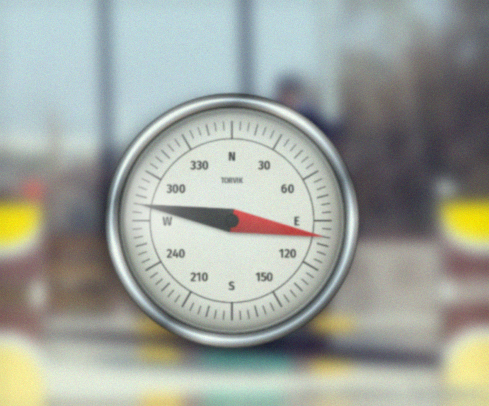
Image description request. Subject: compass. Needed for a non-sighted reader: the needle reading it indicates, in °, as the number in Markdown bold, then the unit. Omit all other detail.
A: **100** °
